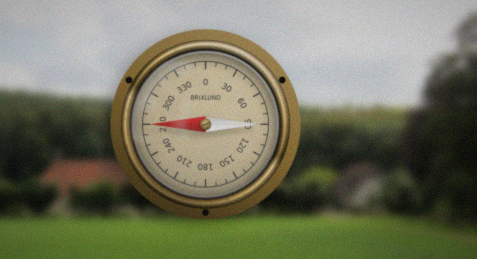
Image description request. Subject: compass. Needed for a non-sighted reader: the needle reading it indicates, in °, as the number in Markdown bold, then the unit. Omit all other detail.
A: **270** °
